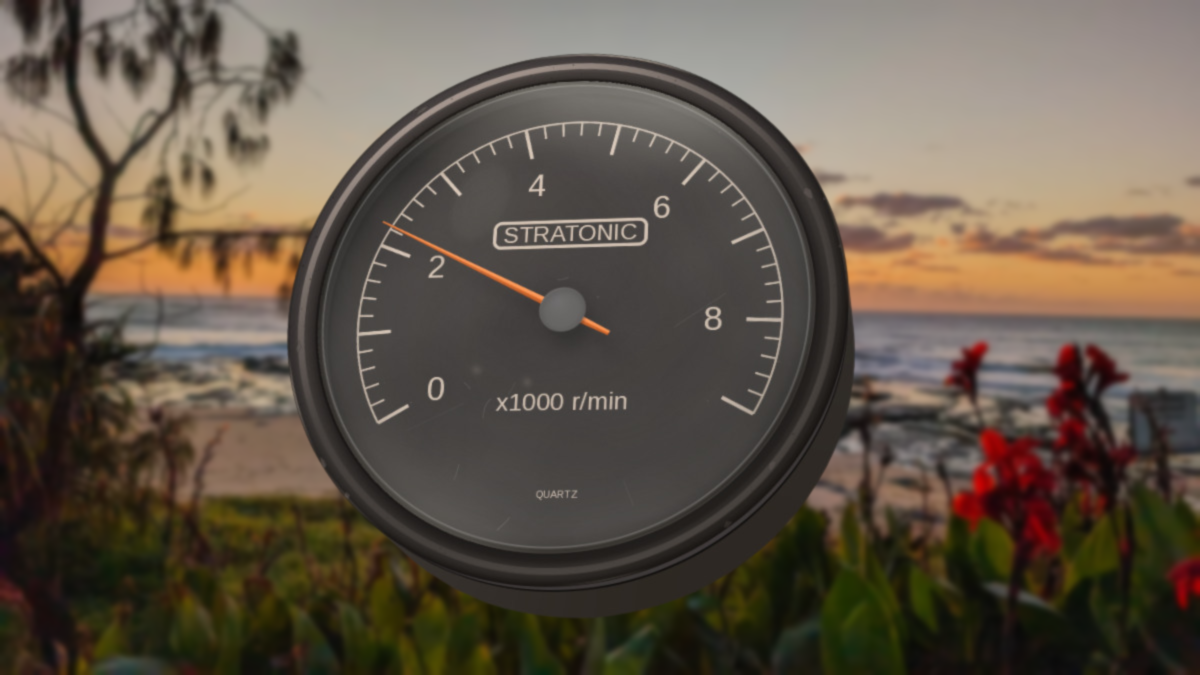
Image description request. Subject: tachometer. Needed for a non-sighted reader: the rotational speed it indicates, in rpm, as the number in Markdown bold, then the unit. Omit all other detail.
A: **2200** rpm
